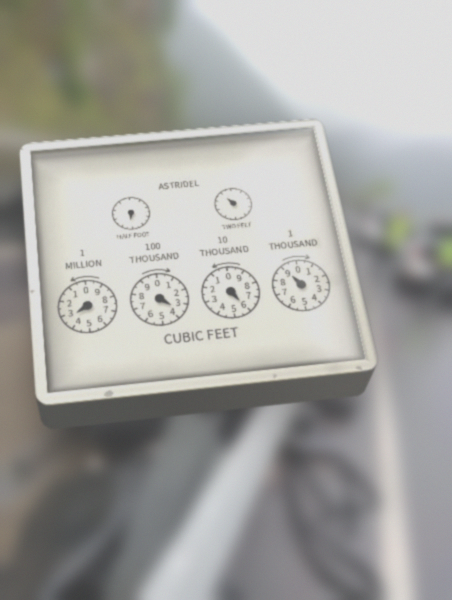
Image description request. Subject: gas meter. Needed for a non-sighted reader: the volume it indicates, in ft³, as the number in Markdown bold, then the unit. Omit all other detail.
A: **335900** ft³
